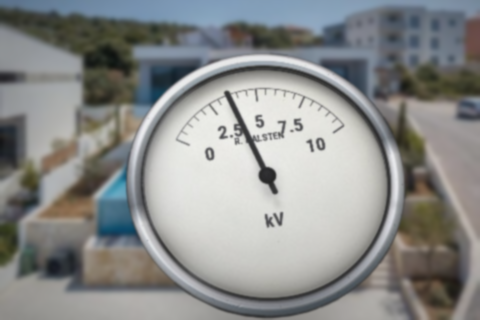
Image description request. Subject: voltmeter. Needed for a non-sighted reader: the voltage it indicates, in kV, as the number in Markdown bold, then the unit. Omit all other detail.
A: **3.5** kV
